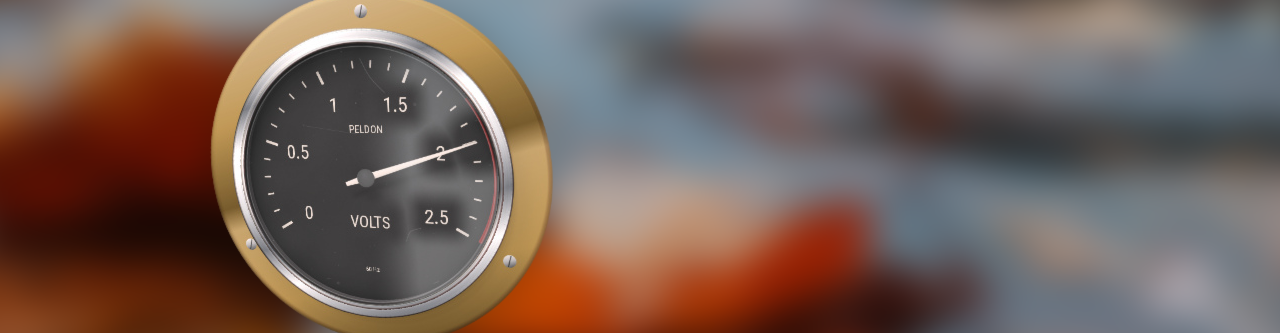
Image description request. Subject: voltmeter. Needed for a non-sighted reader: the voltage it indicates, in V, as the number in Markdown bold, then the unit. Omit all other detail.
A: **2** V
